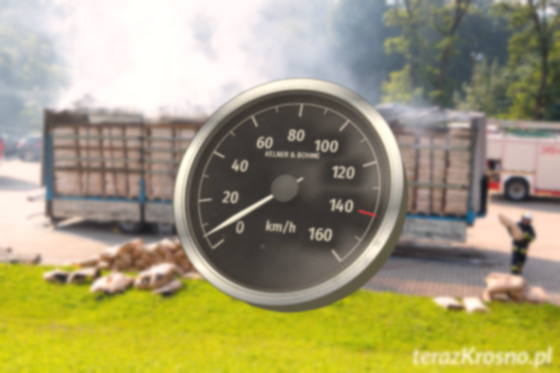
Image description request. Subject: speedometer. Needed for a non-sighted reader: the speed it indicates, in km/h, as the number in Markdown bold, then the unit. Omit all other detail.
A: **5** km/h
